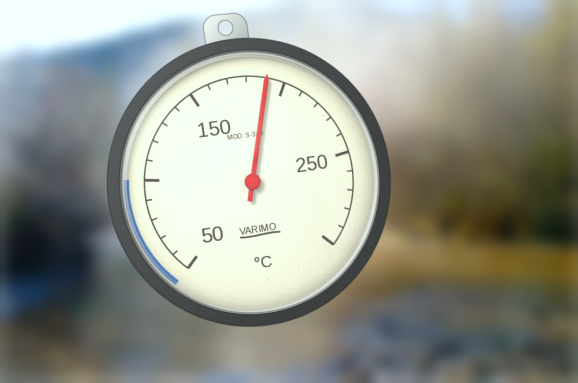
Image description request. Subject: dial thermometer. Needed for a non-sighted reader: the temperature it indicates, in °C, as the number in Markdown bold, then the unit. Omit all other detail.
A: **190** °C
